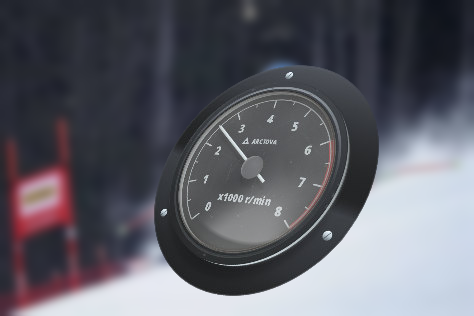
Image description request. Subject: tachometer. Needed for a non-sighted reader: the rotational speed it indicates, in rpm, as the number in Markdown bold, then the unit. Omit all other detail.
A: **2500** rpm
